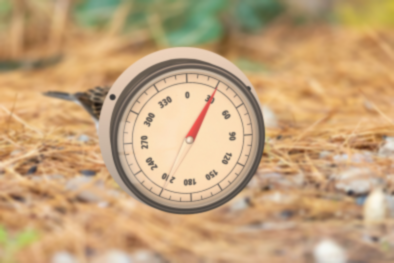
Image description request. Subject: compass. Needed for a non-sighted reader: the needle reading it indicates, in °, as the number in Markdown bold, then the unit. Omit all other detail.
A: **30** °
